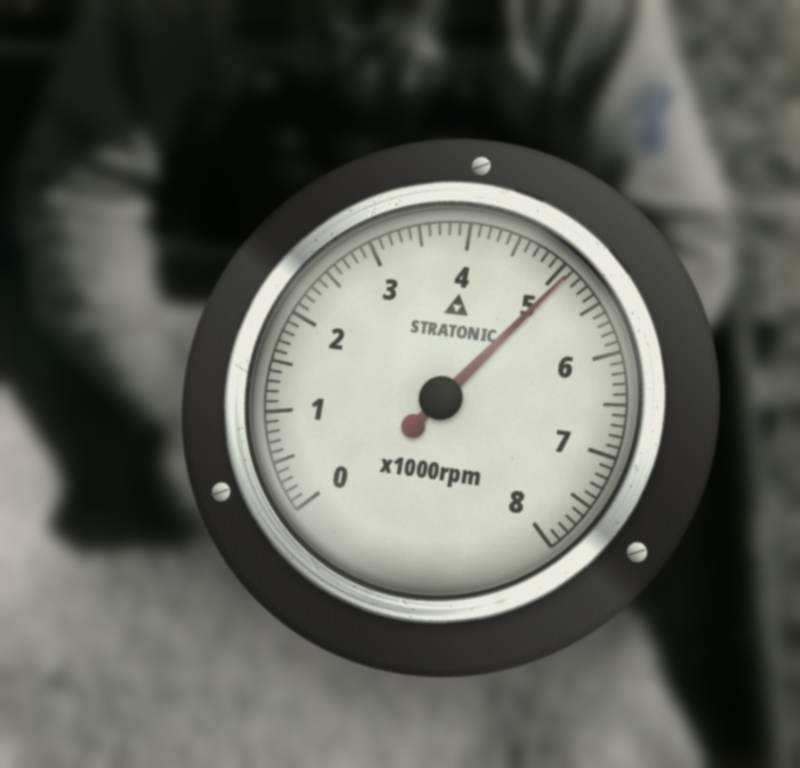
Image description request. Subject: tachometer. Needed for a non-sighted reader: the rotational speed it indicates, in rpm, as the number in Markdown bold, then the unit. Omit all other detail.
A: **5100** rpm
